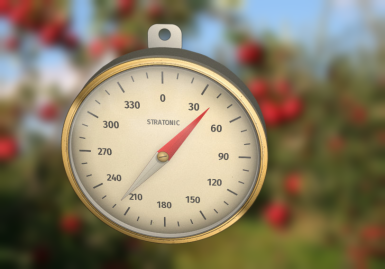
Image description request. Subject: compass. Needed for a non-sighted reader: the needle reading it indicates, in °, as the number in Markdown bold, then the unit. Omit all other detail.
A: **40** °
